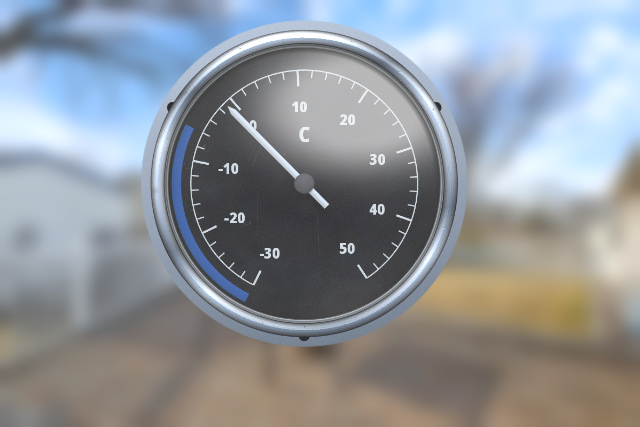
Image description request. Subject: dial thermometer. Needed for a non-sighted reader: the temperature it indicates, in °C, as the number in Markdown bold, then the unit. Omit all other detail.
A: **-1** °C
